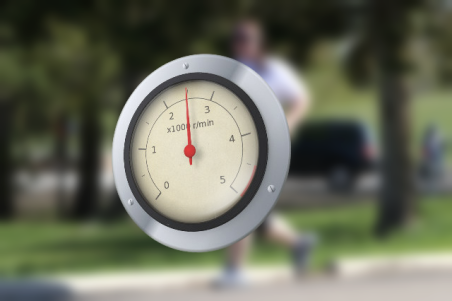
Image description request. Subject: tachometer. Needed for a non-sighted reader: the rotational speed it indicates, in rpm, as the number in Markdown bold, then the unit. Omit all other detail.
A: **2500** rpm
